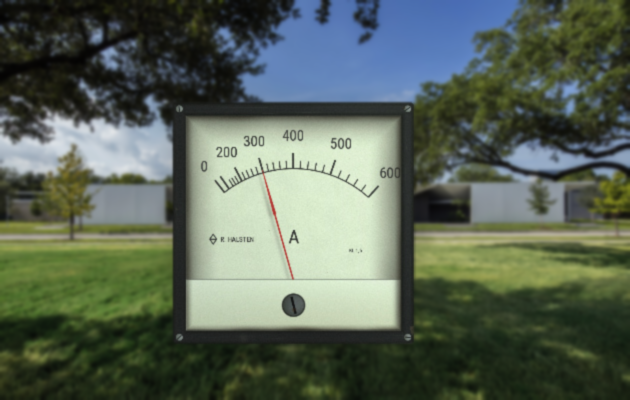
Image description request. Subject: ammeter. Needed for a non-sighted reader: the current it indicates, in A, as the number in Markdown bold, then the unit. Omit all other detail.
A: **300** A
